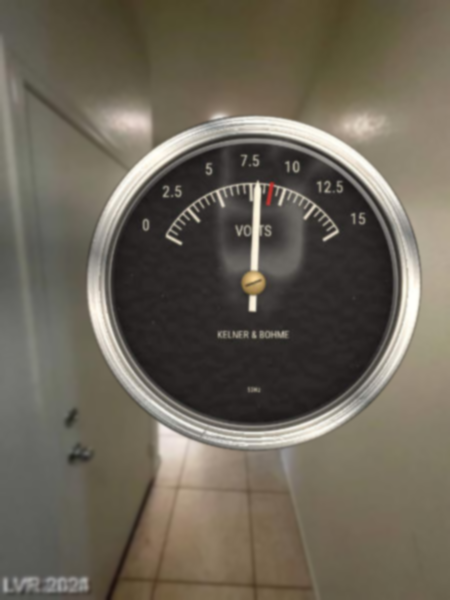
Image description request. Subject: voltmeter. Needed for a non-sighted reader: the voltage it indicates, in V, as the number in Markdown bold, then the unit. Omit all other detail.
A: **8** V
